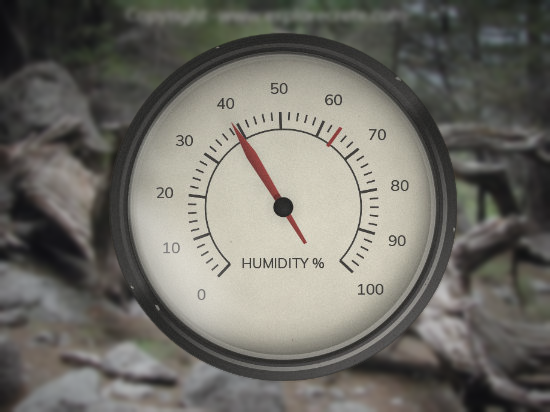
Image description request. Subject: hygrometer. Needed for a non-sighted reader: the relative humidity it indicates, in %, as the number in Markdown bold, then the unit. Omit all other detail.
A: **39** %
